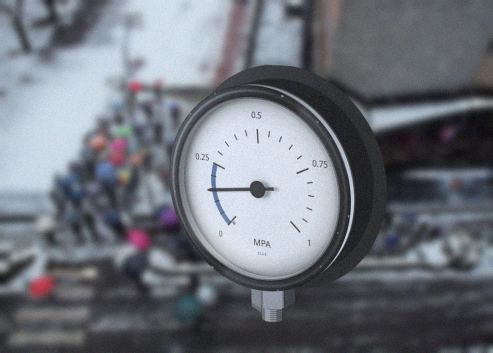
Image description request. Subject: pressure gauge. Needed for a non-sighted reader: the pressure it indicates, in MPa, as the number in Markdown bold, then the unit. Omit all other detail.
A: **0.15** MPa
